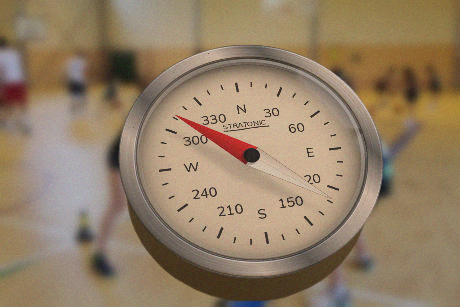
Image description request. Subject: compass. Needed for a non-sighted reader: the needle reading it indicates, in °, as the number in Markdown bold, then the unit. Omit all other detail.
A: **310** °
